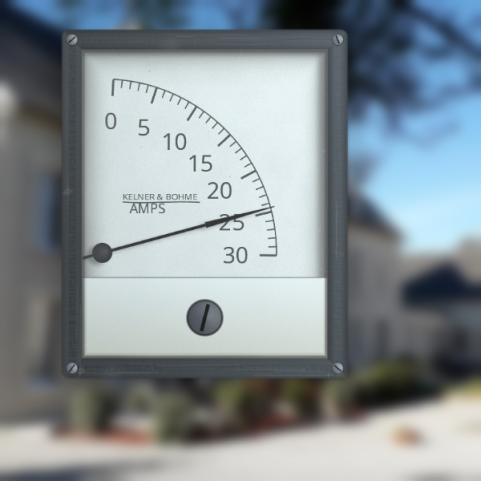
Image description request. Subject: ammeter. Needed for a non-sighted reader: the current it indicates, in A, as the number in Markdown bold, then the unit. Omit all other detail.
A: **24.5** A
